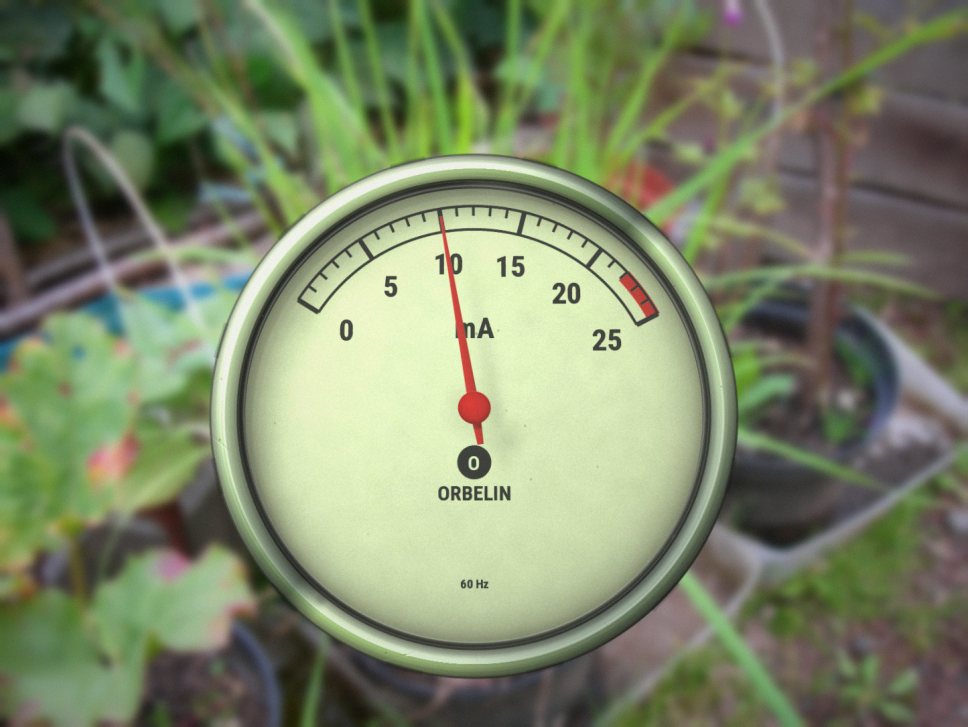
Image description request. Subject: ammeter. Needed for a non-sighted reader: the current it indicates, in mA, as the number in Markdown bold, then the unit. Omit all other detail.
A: **10** mA
